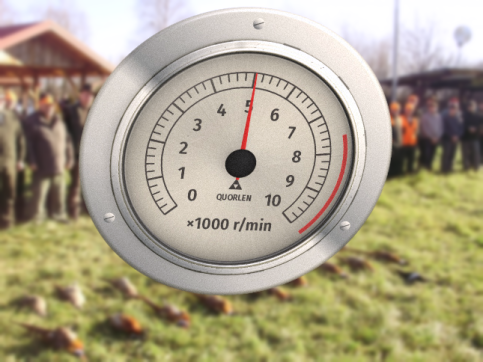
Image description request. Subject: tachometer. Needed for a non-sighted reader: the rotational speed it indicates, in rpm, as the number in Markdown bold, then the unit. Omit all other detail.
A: **5000** rpm
